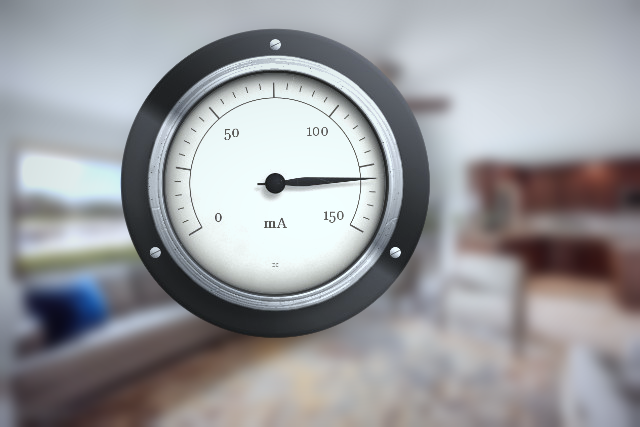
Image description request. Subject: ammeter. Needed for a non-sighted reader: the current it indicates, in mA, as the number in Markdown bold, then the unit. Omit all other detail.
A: **130** mA
